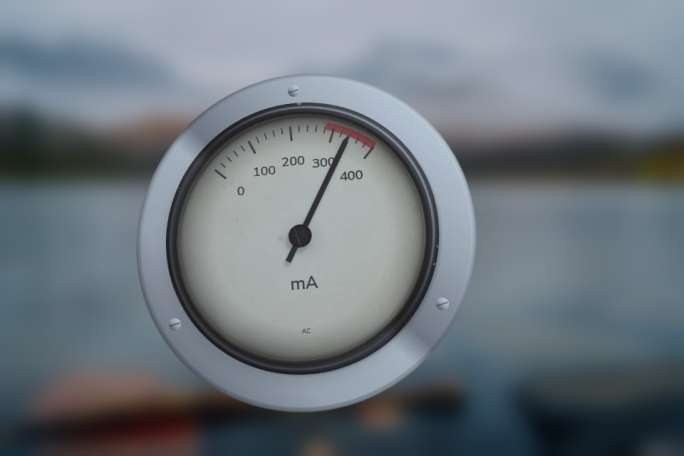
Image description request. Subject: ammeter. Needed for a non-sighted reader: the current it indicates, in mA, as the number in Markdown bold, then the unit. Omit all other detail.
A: **340** mA
